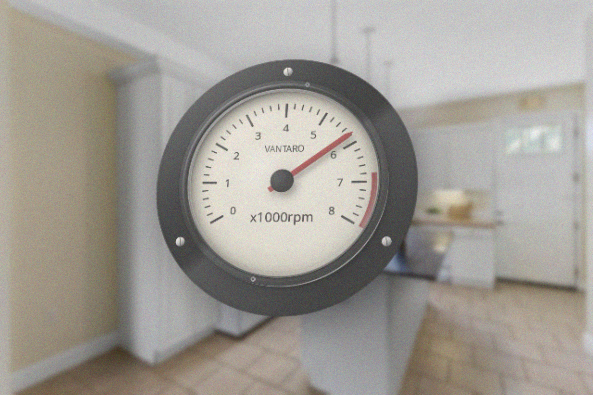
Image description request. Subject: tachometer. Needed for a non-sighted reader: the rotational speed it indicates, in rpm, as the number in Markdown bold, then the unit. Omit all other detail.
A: **5800** rpm
